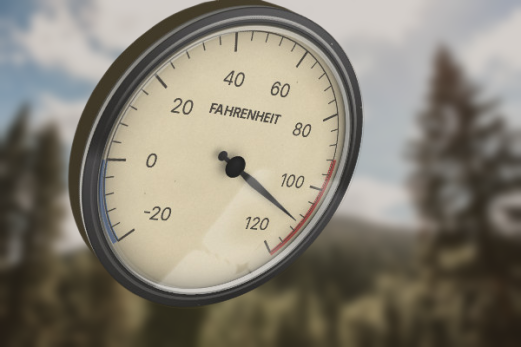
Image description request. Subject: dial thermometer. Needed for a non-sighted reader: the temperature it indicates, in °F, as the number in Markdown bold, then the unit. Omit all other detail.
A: **110** °F
